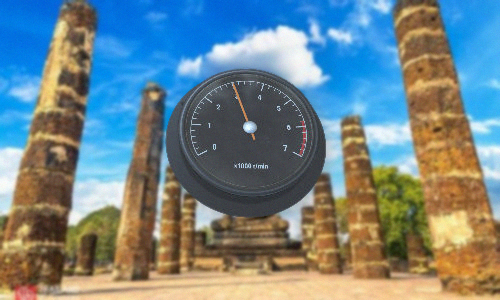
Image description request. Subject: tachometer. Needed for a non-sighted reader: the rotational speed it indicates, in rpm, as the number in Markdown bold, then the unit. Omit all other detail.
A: **3000** rpm
